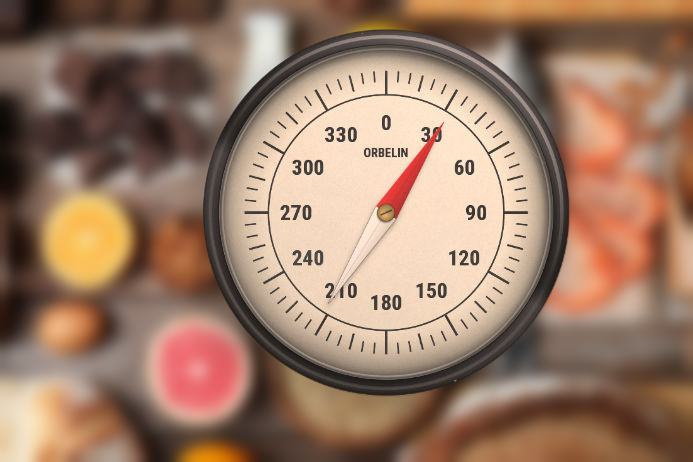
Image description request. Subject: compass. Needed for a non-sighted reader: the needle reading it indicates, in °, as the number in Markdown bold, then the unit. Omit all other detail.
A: **32.5** °
